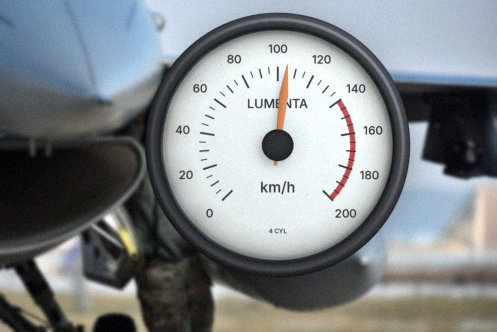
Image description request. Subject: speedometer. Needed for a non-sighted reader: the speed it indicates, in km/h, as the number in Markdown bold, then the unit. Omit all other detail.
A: **105** km/h
